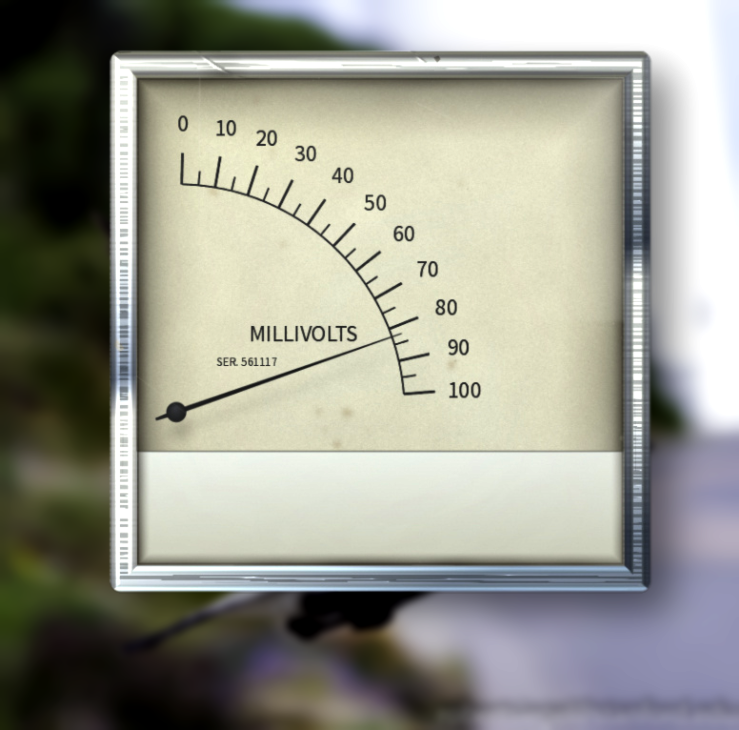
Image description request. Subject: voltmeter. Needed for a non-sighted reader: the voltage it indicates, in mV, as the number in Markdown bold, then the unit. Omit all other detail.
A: **82.5** mV
